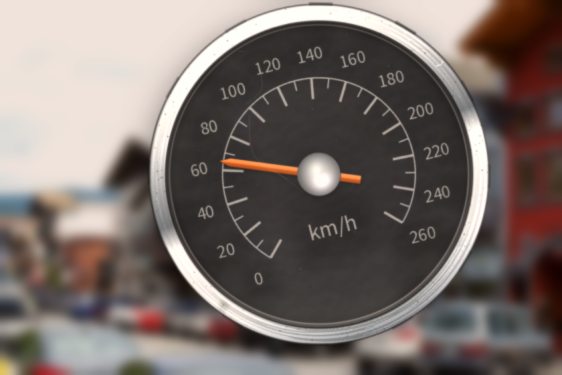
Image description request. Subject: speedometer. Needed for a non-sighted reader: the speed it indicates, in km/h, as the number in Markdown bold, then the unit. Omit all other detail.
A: **65** km/h
